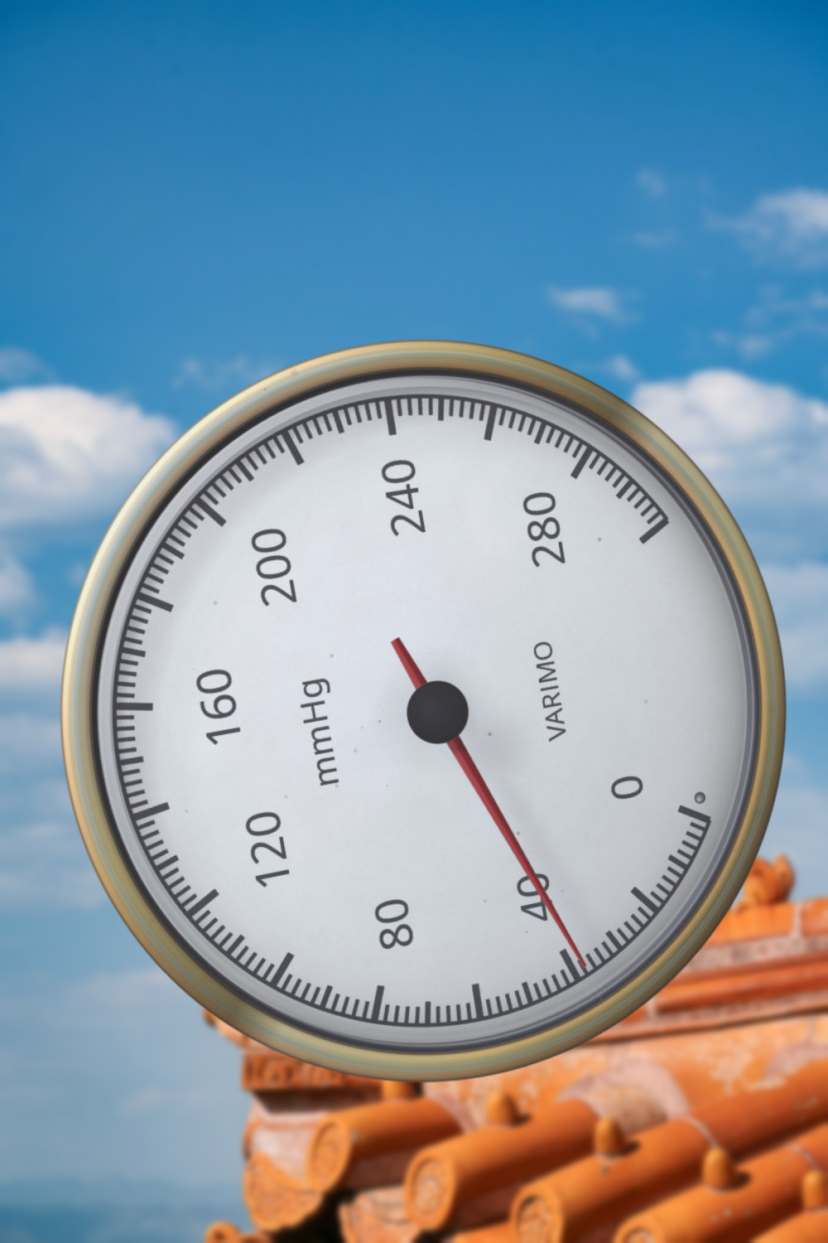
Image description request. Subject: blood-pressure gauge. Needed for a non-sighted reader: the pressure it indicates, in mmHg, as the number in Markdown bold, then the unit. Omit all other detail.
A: **38** mmHg
